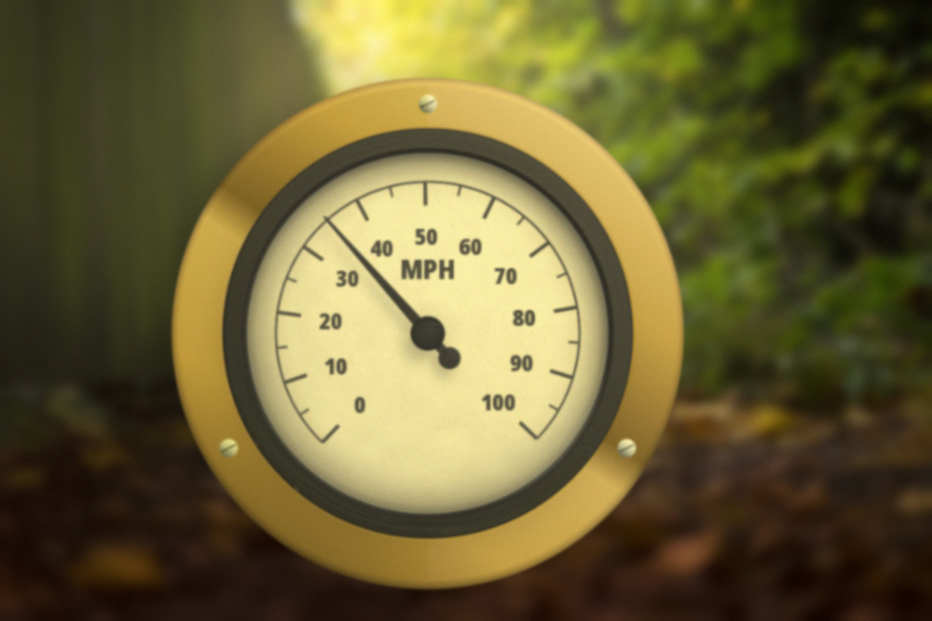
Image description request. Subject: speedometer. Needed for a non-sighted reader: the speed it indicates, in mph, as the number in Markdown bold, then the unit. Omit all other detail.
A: **35** mph
